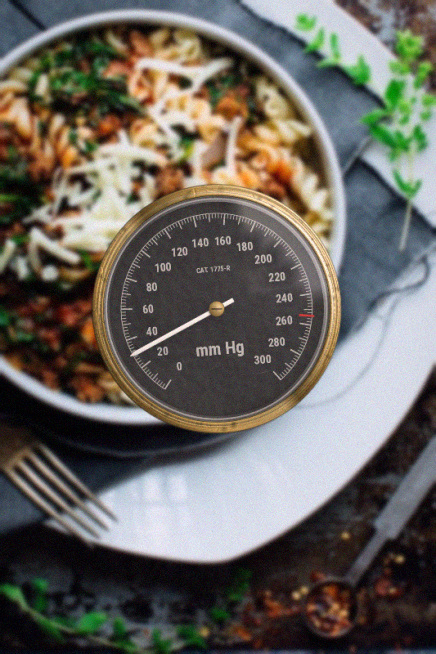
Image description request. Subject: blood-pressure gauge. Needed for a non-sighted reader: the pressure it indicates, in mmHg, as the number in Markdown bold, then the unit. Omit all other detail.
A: **30** mmHg
